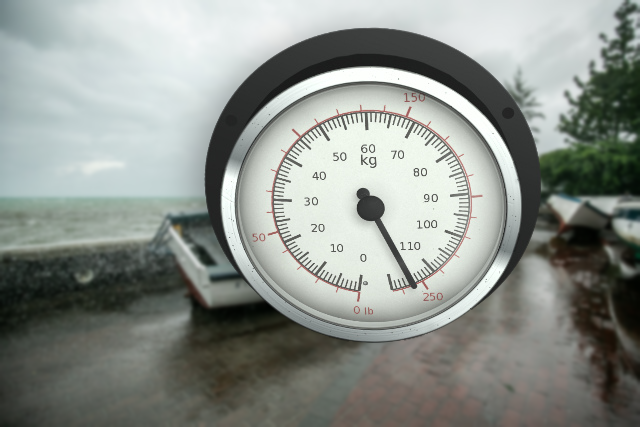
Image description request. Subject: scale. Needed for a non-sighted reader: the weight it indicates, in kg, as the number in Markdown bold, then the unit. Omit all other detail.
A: **115** kg
